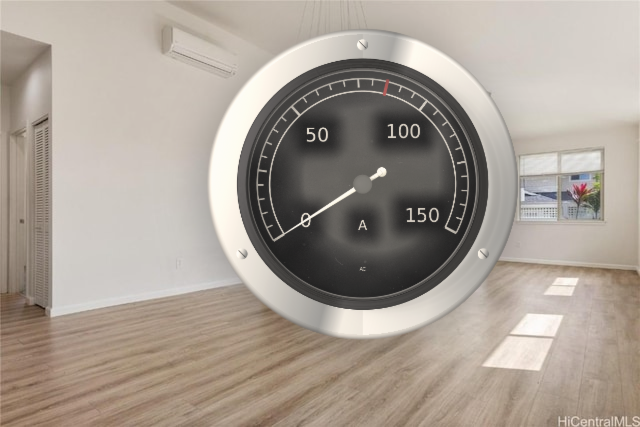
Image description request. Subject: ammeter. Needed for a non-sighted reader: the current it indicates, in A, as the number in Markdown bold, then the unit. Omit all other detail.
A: **0** A
